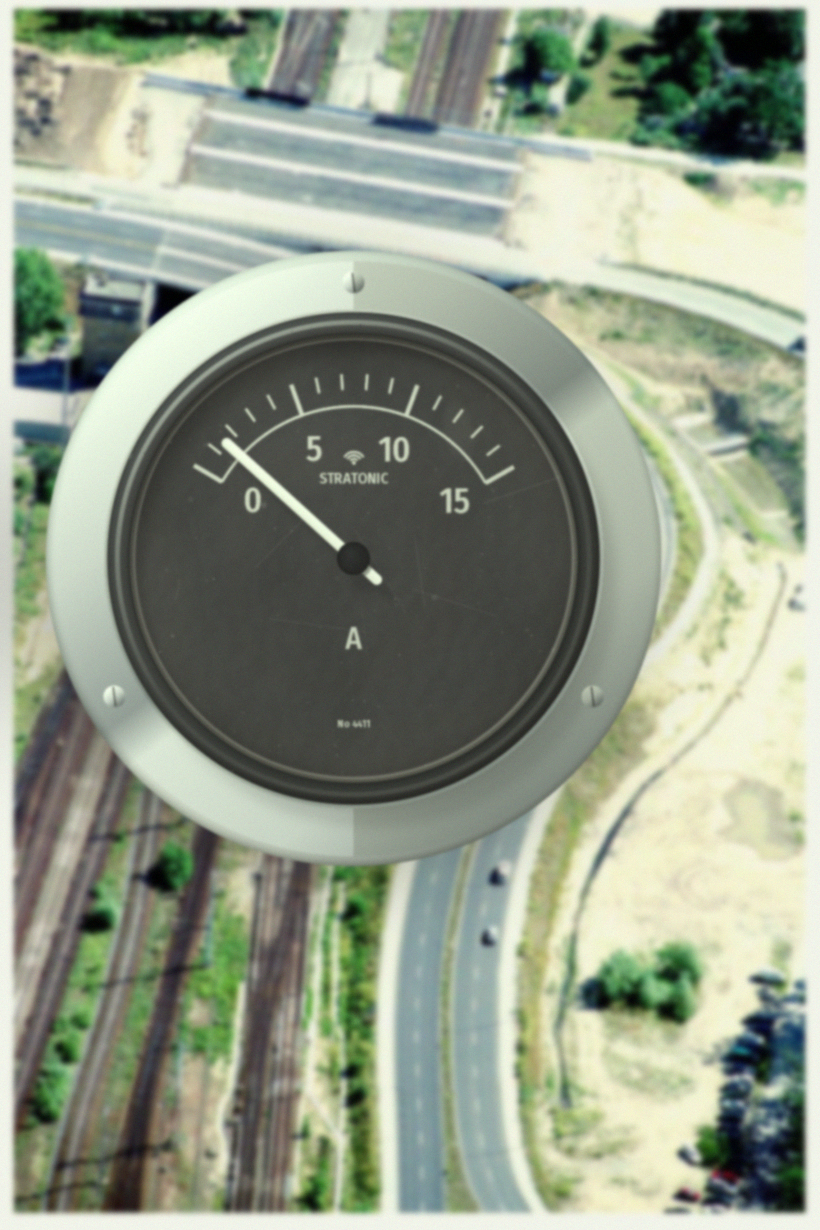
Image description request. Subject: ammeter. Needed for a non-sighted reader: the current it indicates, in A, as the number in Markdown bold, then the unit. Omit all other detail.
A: **1.5** A
